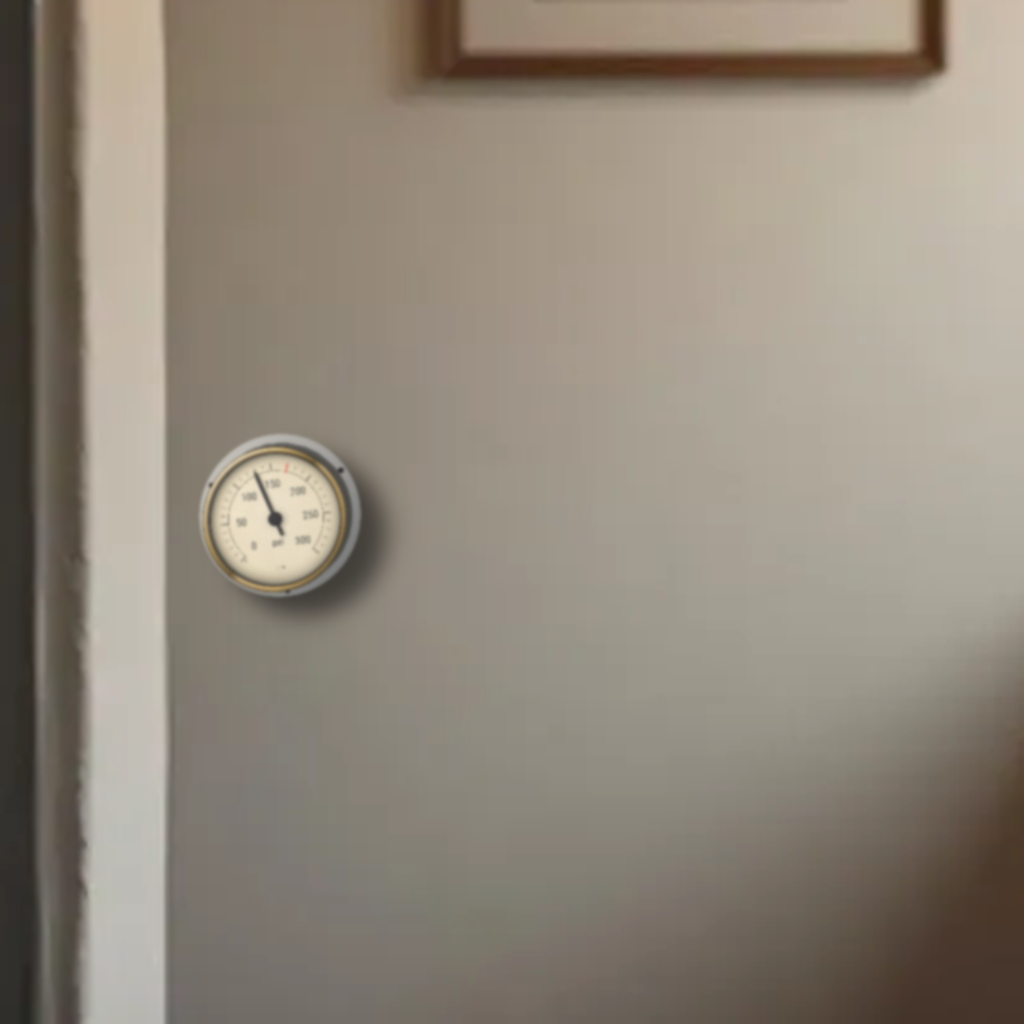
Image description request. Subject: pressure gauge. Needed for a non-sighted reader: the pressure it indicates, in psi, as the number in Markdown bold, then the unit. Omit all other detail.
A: **130** psi
